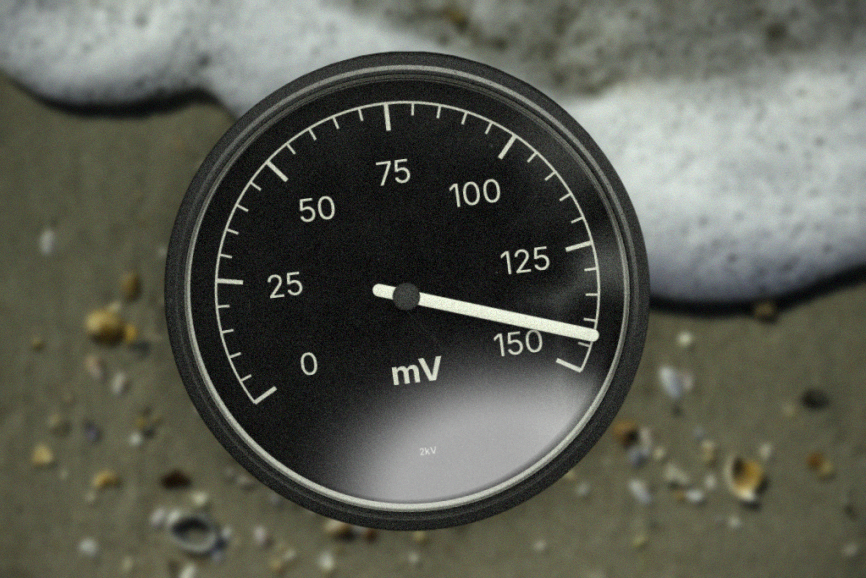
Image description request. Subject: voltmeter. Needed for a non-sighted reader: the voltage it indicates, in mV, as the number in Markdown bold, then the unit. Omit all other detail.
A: **142.5** mV
